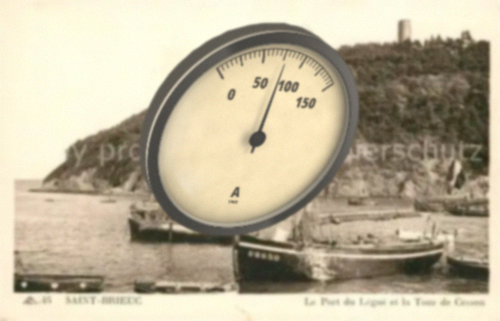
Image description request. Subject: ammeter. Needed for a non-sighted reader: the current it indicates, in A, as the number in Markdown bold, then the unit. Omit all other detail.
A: **75** A
